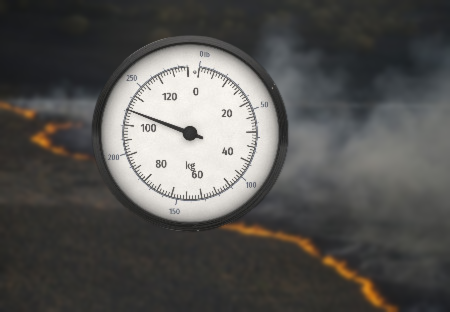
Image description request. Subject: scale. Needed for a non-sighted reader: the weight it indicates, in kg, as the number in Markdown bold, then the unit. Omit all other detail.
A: **105** kg
